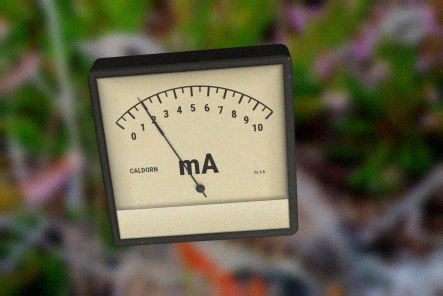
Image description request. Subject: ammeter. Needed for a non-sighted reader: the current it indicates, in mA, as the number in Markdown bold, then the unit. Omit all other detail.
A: **2** mA
